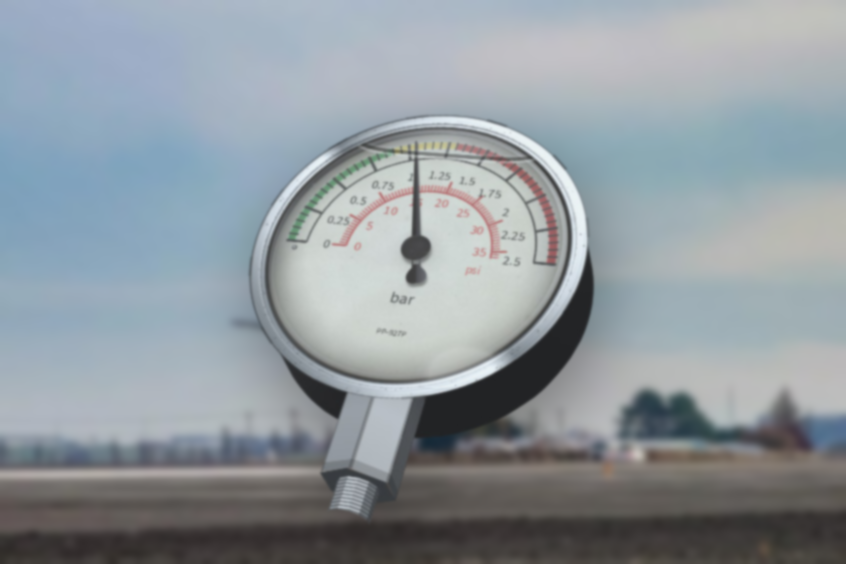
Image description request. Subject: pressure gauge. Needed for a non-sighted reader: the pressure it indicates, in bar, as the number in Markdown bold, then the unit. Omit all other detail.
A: **1.05** bar
